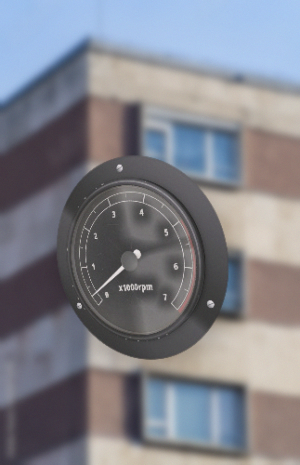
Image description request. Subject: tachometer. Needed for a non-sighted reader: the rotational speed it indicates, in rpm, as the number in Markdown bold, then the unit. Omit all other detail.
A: **250** rpm
